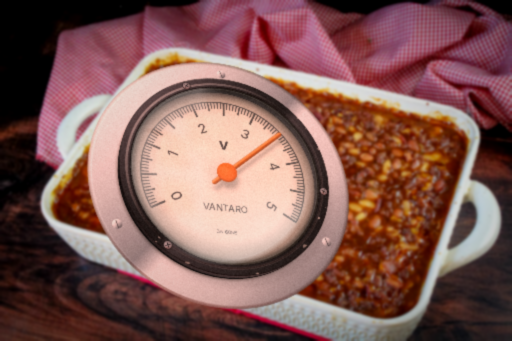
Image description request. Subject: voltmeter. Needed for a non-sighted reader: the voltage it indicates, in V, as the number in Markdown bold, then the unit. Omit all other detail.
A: **3.5** V
